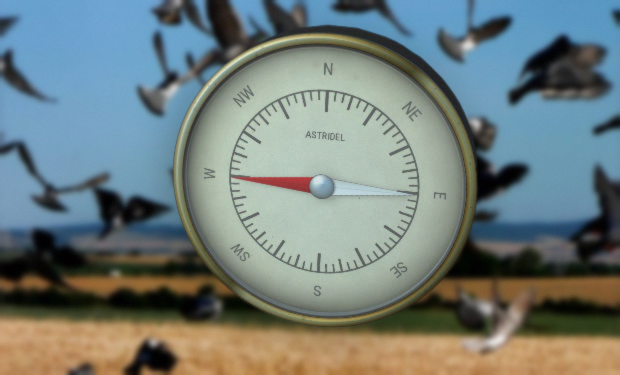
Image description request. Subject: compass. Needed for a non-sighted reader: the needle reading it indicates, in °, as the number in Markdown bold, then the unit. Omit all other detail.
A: **270** °
